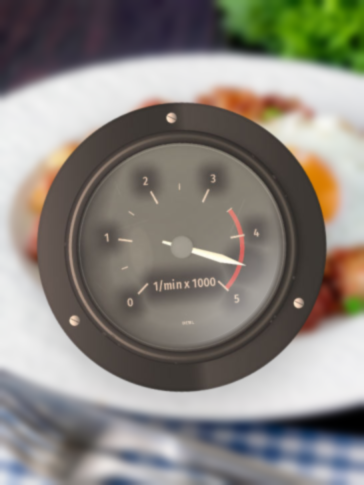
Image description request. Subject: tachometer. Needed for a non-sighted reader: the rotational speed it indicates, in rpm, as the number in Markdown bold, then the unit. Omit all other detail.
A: **4500** rpm
